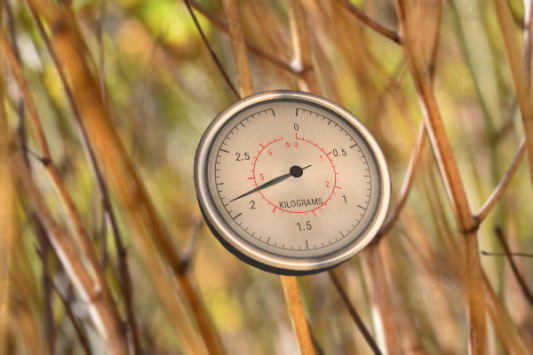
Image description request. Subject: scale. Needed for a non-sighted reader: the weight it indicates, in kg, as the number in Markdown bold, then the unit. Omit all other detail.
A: **2.1** kg
